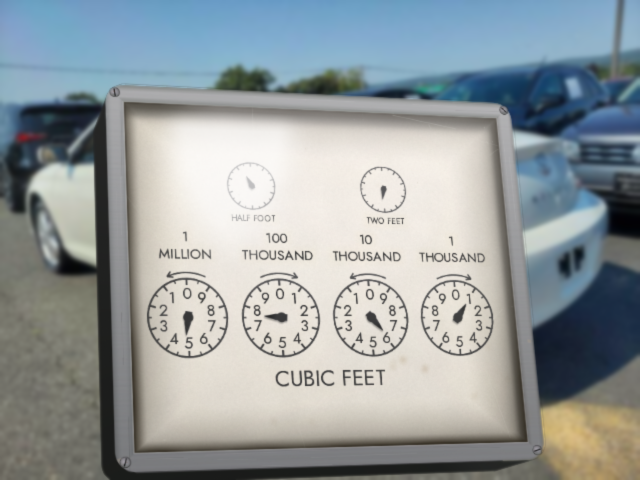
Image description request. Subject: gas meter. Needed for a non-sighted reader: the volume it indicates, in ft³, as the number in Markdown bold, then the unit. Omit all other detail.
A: **476100** ft³
